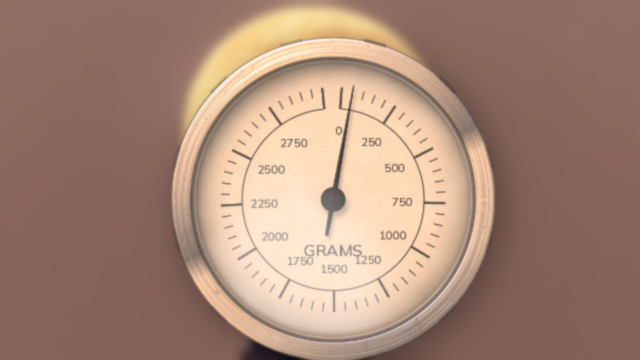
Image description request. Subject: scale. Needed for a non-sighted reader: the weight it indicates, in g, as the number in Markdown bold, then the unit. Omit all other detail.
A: **50** g
